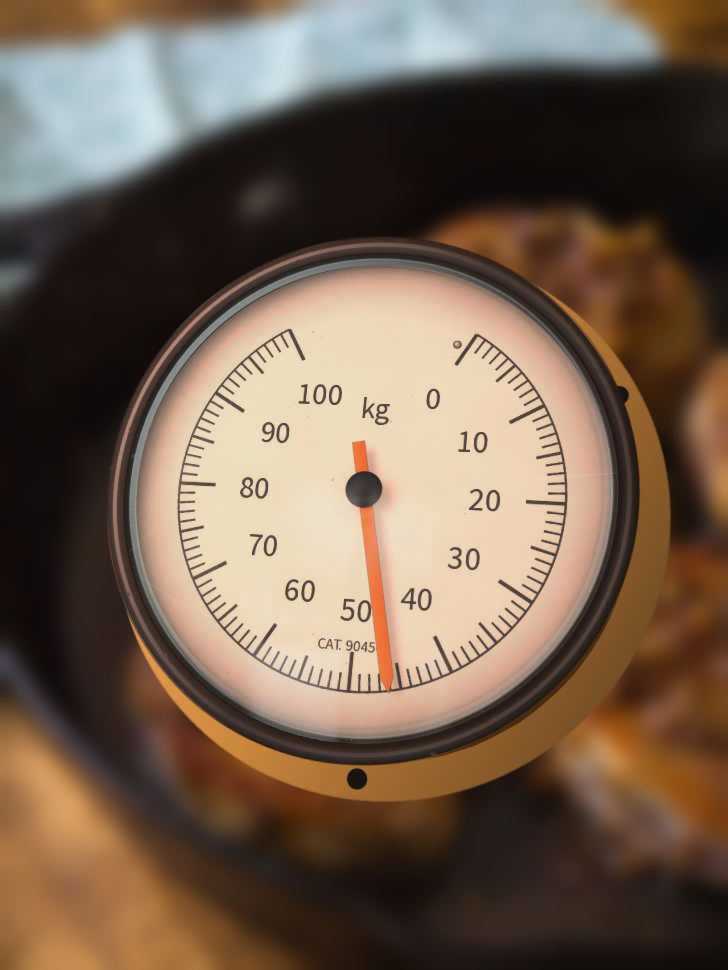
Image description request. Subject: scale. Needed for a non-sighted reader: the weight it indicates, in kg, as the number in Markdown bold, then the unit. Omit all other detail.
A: **46** kg
